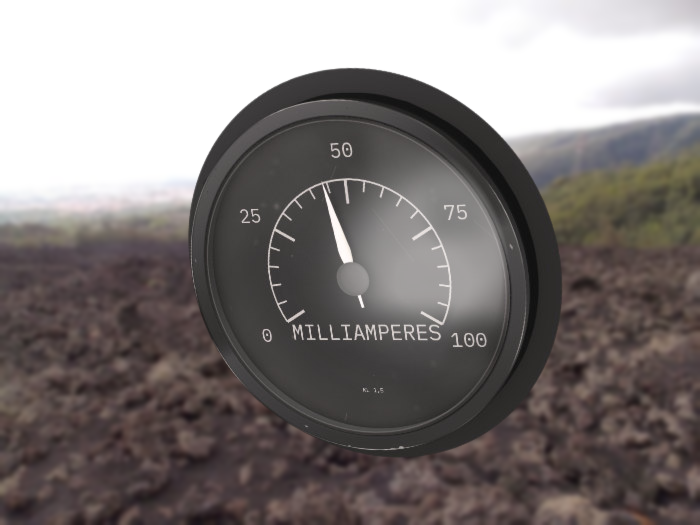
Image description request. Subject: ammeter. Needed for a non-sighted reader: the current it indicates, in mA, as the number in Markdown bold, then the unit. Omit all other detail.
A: **45** mA
